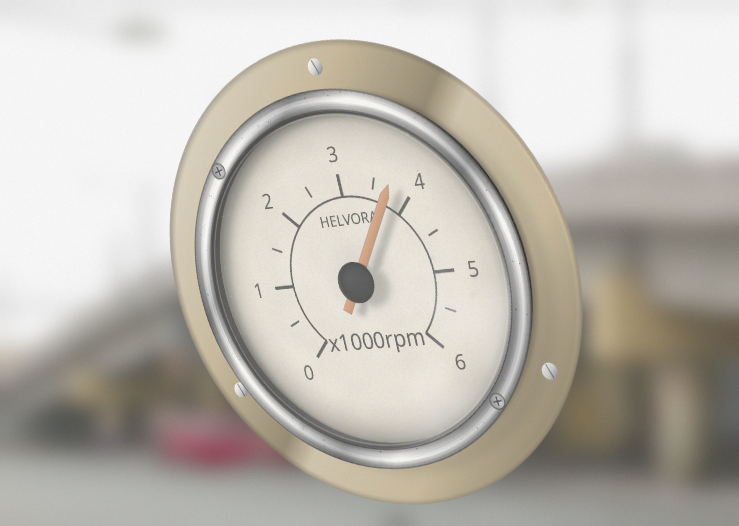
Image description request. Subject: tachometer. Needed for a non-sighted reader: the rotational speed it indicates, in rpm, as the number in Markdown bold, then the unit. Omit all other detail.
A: **3750** rpm
